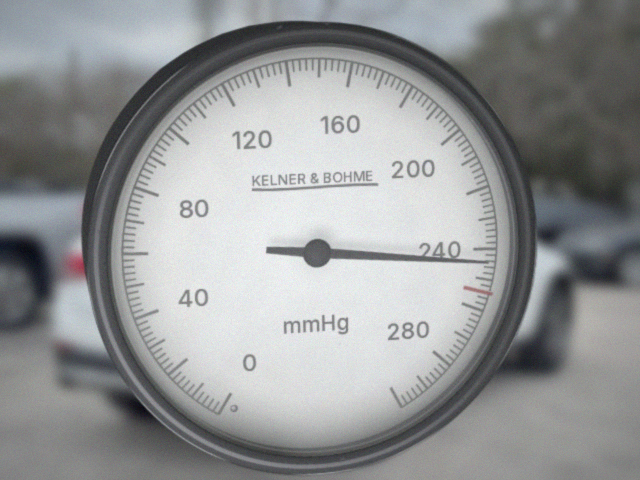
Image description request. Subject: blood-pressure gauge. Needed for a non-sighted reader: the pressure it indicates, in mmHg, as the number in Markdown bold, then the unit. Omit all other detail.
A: **244** mmHg
